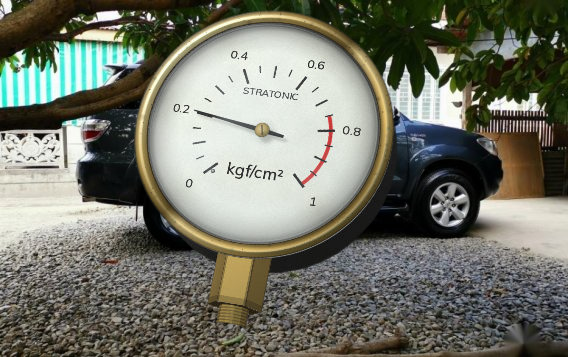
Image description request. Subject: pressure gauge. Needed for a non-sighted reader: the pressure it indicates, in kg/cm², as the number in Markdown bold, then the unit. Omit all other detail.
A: **0.2** kg/cm²
